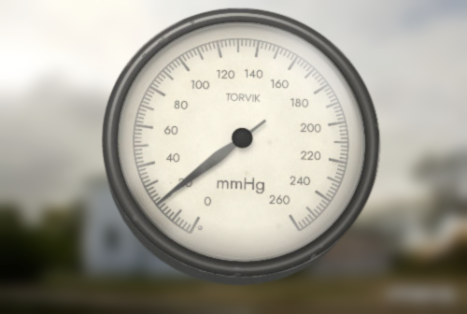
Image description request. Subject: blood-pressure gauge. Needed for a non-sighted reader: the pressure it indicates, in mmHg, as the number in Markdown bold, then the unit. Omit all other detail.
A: **20** mmHg
